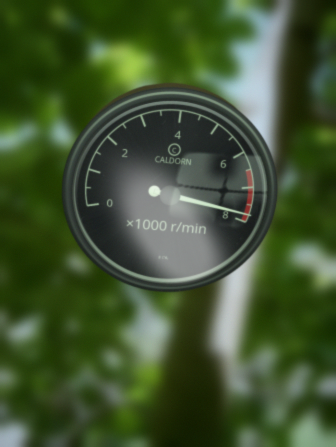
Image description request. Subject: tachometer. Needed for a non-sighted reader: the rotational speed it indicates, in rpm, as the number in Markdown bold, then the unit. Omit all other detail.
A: **7750** rpm
